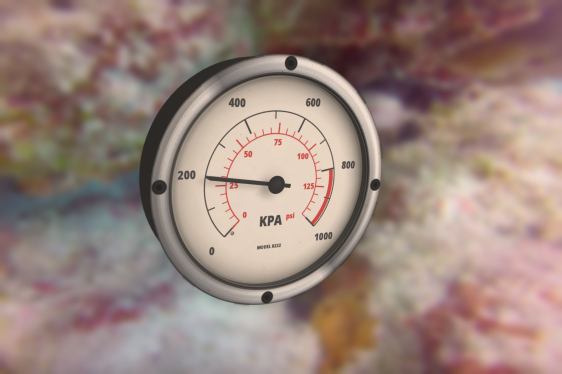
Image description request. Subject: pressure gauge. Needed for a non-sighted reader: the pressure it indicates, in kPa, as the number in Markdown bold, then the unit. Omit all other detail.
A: **200** kPa
